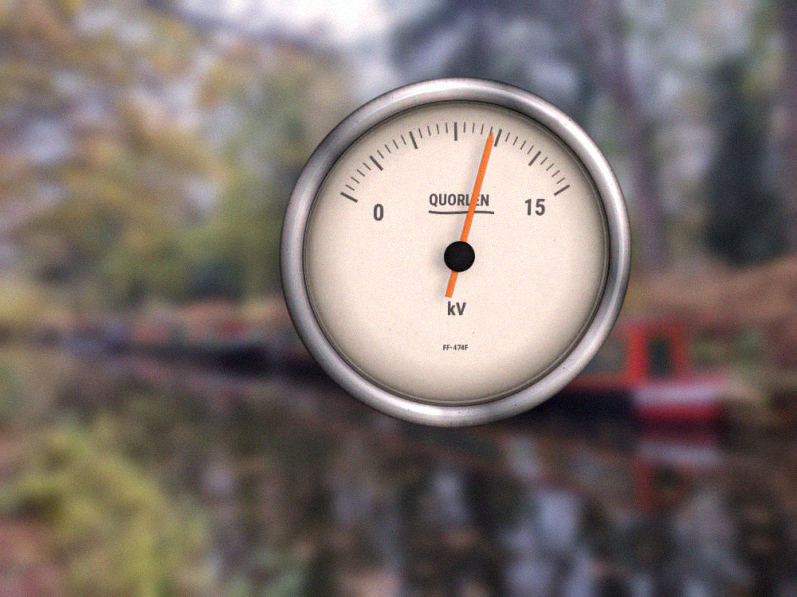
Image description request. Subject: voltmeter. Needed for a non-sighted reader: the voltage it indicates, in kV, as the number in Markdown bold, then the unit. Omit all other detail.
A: **9.5** kV
